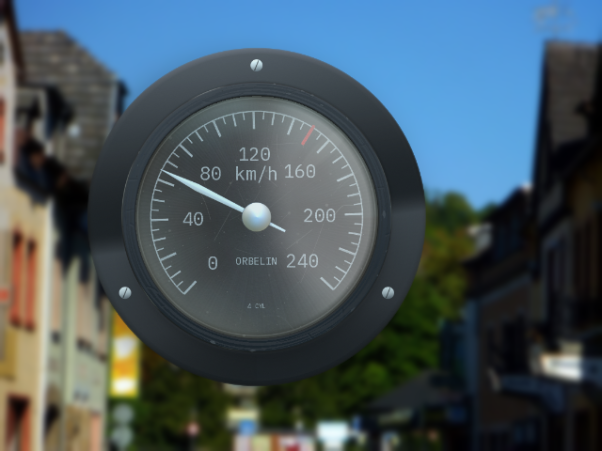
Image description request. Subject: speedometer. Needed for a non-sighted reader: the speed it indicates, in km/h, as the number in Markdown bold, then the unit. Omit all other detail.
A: **65** km/h
